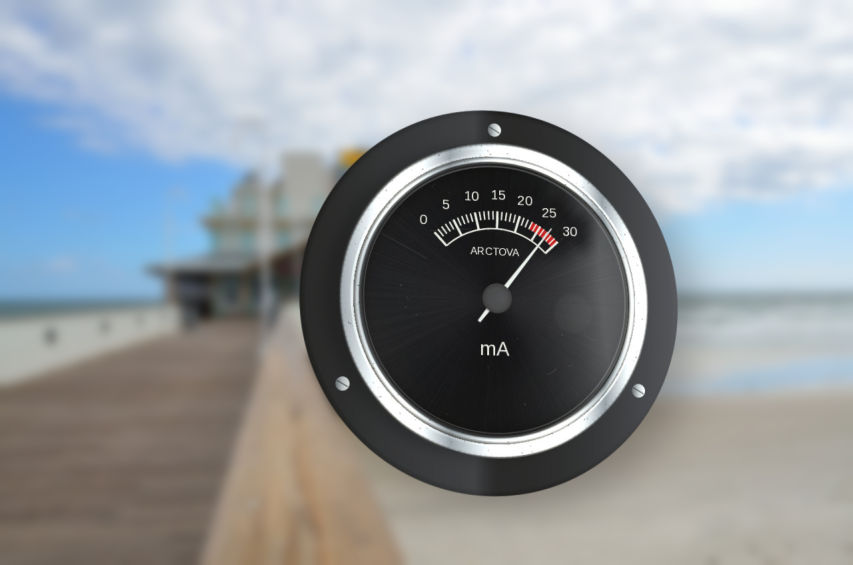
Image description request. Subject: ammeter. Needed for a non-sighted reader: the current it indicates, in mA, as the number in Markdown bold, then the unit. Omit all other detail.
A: **27** mA
